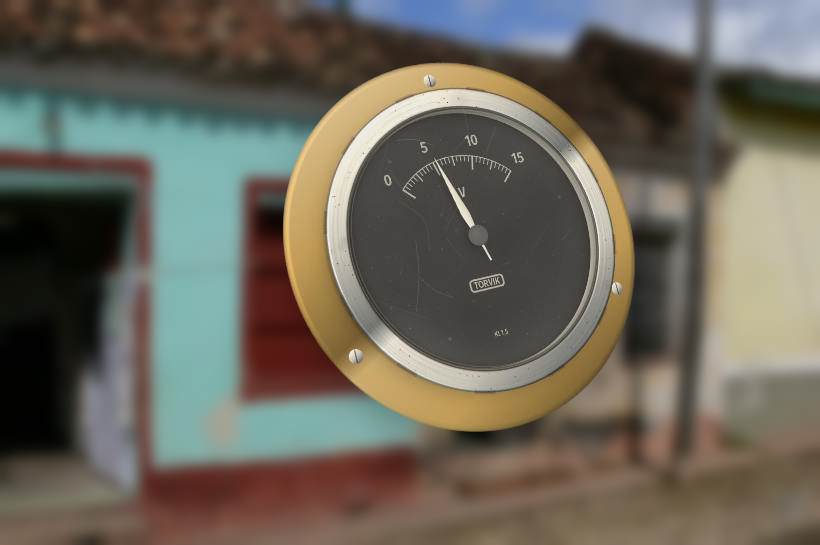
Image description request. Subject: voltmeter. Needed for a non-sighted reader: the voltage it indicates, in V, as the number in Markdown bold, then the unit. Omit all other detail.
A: **5** V
